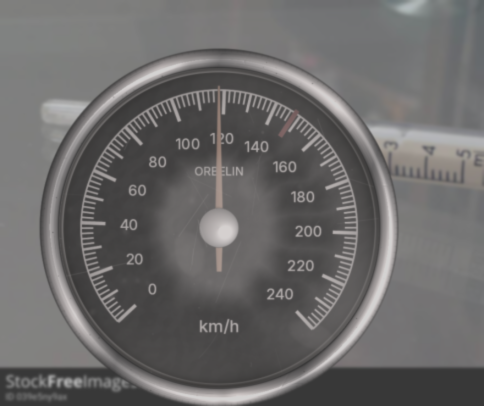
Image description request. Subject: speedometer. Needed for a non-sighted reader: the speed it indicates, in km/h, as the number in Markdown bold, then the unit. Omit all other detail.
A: **118** km/h
